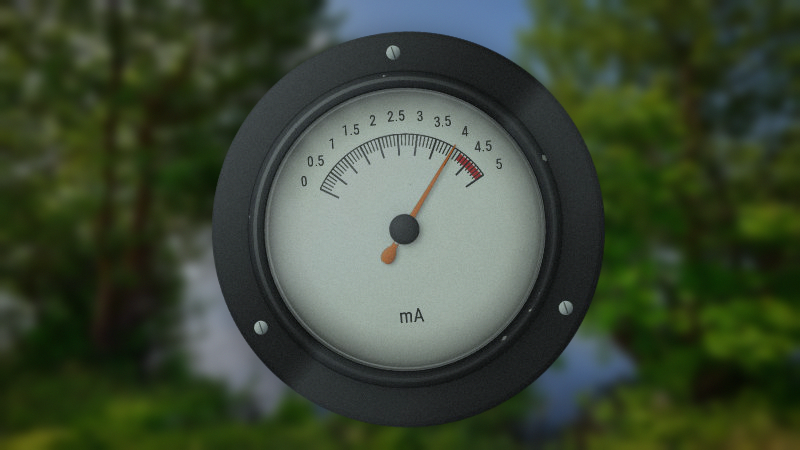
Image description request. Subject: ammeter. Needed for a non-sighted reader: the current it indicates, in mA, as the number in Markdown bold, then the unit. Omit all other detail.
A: **4** mA
